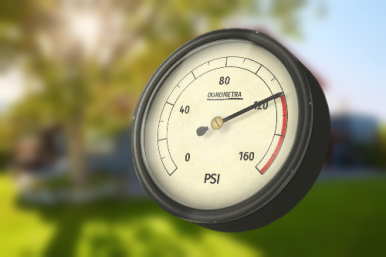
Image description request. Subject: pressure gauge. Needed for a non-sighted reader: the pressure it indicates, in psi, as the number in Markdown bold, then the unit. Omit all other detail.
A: **120** psi
